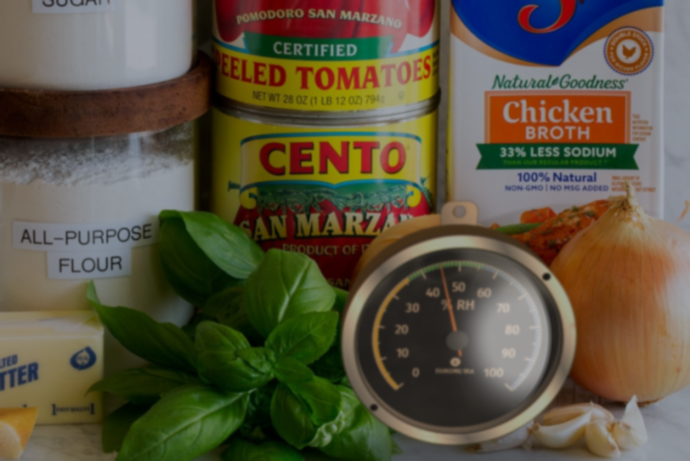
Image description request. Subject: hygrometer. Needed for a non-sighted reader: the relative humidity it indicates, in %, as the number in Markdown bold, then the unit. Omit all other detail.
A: **45** %
